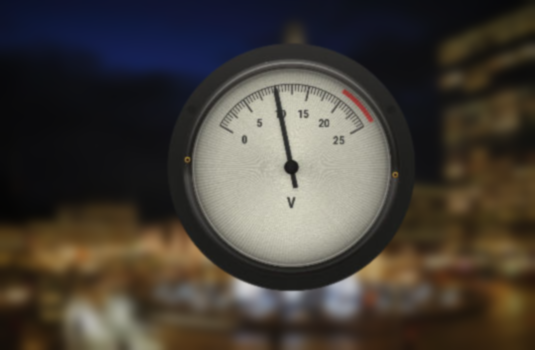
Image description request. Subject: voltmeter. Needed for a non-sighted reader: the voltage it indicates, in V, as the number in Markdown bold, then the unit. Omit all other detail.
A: **10** V
